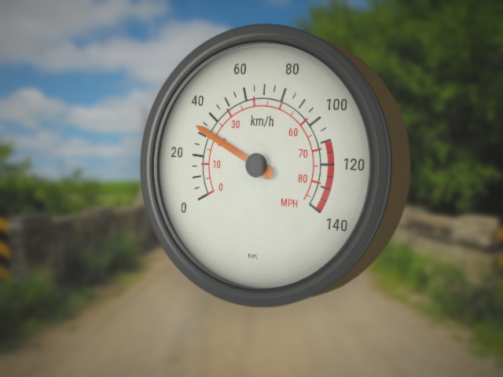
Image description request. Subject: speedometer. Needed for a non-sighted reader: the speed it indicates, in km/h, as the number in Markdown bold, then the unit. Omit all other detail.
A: **32.5** km/h
